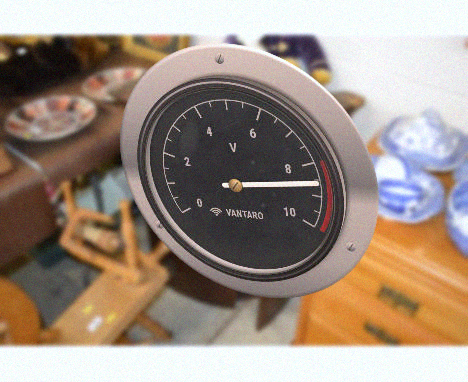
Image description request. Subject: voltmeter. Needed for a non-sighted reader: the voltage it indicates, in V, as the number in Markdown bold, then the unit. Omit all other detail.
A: **8.5** V
